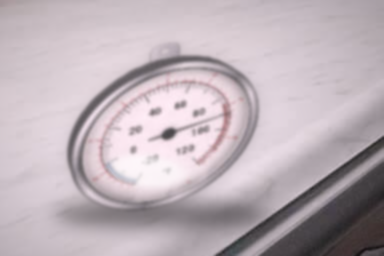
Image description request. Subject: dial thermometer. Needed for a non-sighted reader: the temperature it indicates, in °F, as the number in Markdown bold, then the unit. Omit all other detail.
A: **90** °F
